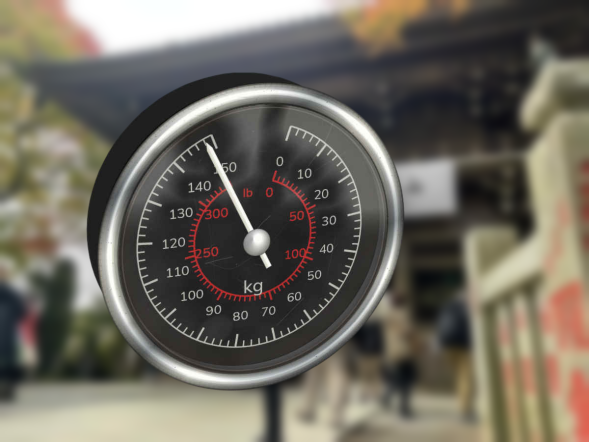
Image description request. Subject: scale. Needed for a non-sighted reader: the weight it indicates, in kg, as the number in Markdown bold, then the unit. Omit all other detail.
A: **148** kg
